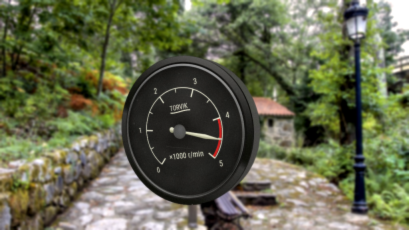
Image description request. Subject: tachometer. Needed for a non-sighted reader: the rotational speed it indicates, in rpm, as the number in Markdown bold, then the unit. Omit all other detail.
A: **4500** rpm
